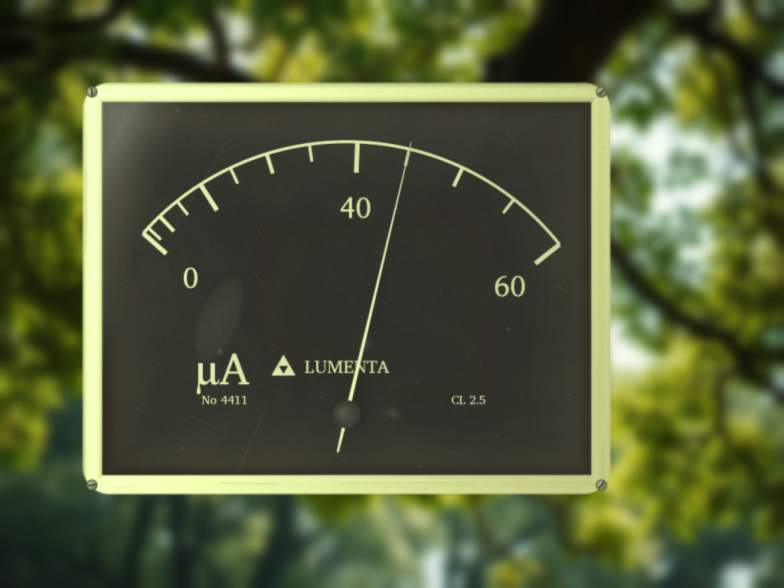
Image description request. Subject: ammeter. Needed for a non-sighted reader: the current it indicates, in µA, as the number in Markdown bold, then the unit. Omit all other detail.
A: **45** µA
